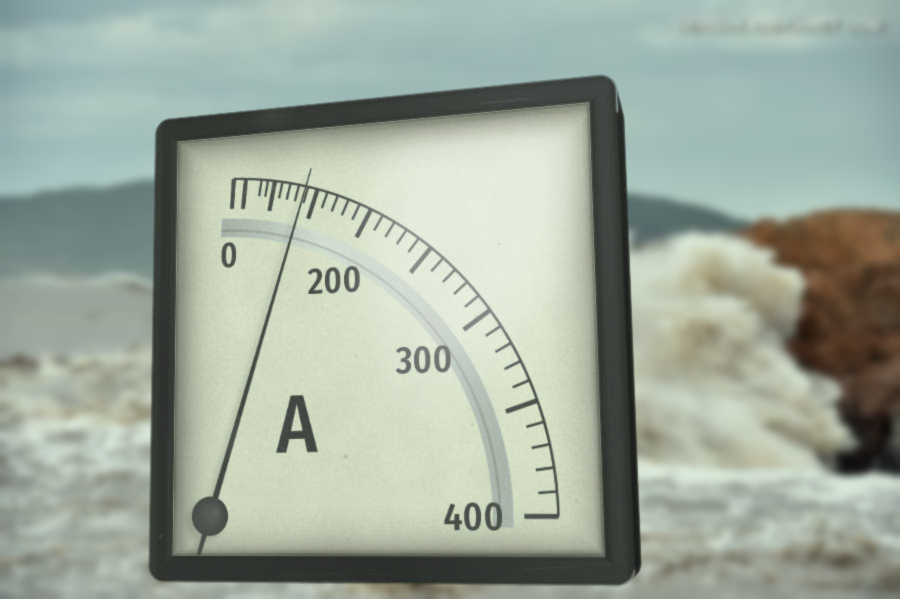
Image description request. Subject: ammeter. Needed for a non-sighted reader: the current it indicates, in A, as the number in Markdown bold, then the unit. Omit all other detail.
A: **140** A
